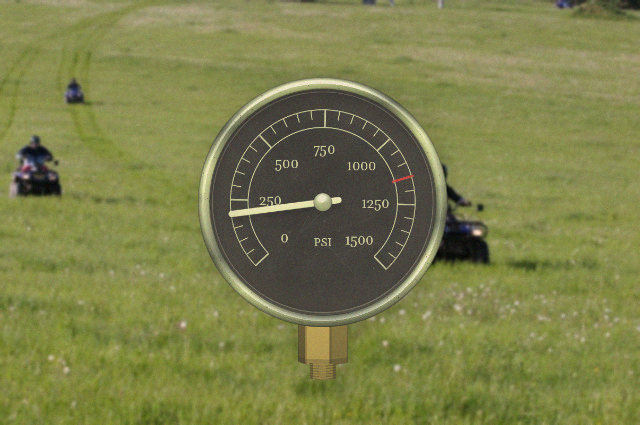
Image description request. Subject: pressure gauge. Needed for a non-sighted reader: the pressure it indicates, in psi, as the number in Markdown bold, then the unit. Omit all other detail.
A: **200** psi
